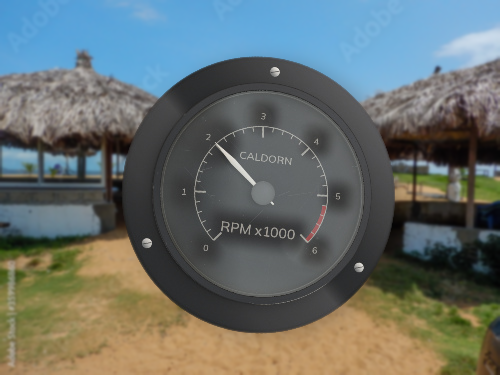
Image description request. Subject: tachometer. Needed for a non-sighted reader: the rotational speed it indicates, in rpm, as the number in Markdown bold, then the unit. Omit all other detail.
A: **2000** rpm
